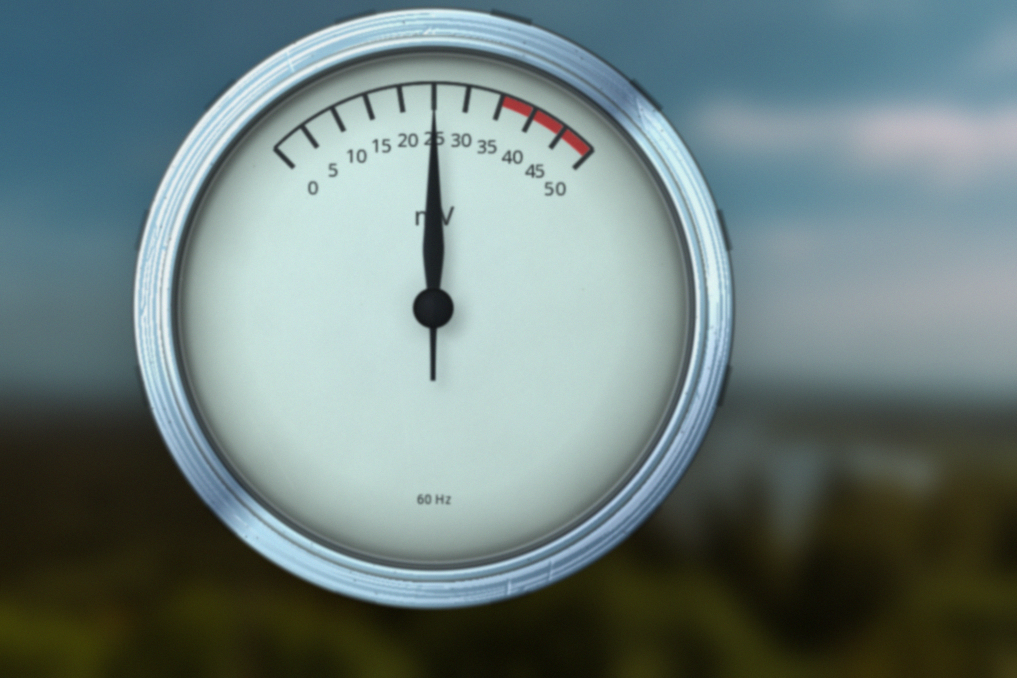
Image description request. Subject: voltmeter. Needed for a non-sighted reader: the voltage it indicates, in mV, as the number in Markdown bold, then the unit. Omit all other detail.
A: **25** mV
